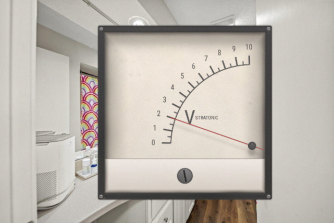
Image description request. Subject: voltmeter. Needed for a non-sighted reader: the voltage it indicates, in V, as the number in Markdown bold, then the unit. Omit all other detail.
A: **2** V
